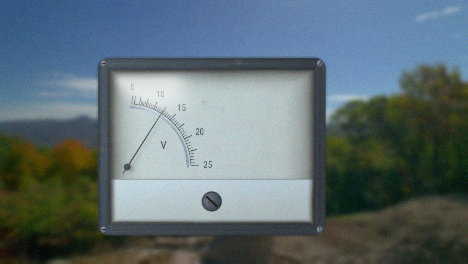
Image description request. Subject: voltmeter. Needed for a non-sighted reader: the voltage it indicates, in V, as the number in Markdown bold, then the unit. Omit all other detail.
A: **12.5** V
